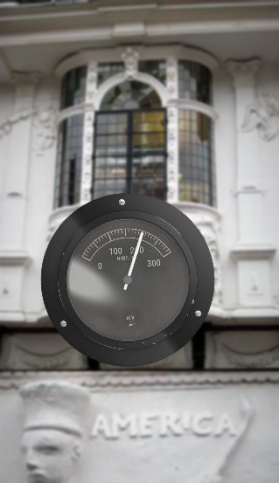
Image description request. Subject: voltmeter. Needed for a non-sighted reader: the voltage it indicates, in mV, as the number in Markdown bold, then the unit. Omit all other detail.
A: **200** mV
